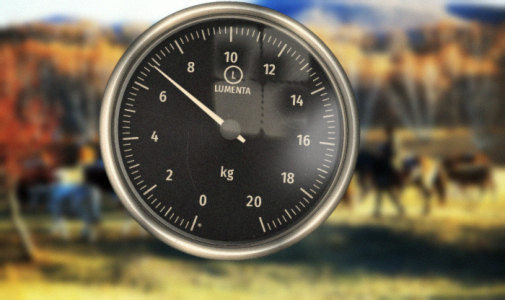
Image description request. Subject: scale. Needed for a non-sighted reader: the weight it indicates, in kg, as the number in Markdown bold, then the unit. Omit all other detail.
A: **6.8** kg
